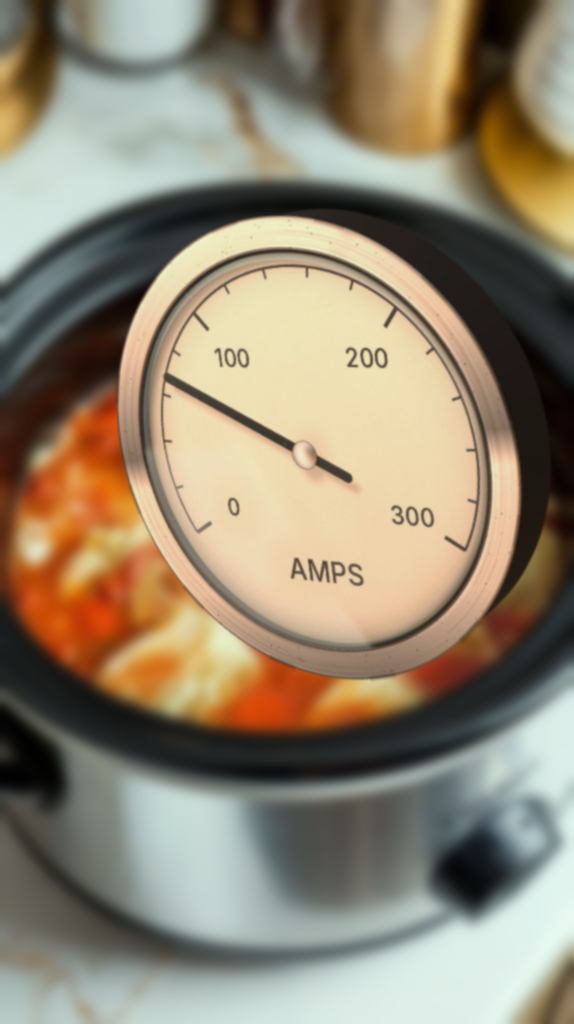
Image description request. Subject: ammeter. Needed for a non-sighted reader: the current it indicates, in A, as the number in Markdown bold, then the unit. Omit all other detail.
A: **70** A
